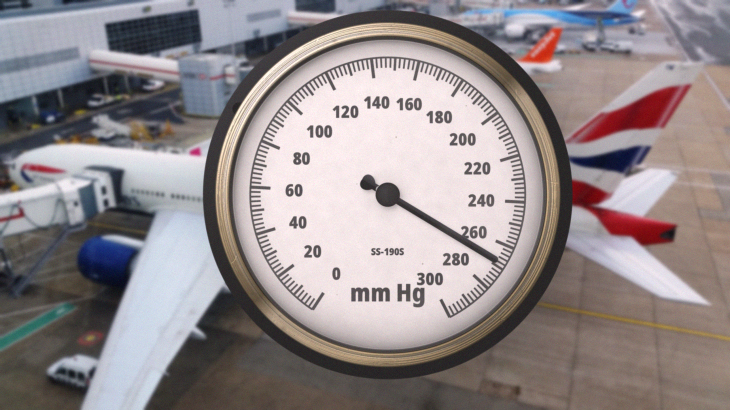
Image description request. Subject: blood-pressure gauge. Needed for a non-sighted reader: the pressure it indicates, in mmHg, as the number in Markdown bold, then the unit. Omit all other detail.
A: **268** mmHg
